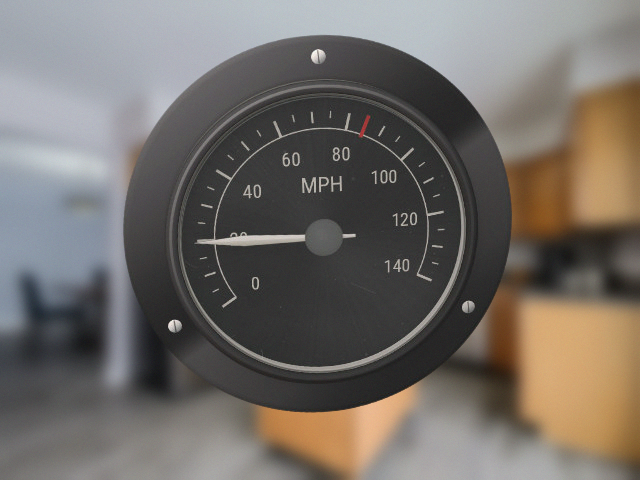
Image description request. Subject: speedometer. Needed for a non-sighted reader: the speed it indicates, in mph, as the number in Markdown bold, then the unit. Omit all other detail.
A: **20** mph
